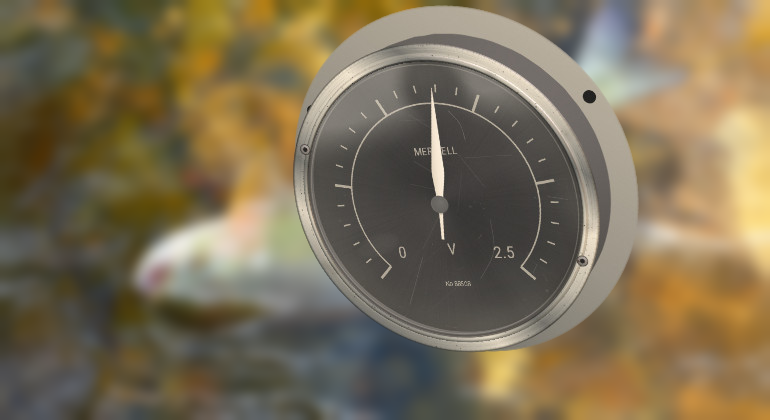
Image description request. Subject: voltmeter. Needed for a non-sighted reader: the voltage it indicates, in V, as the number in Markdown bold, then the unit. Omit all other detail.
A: **1.3** V
